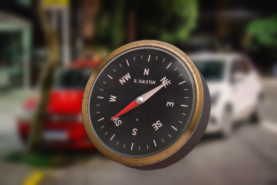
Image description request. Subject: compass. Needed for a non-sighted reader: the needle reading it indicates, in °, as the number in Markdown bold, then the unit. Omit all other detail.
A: **230** °
